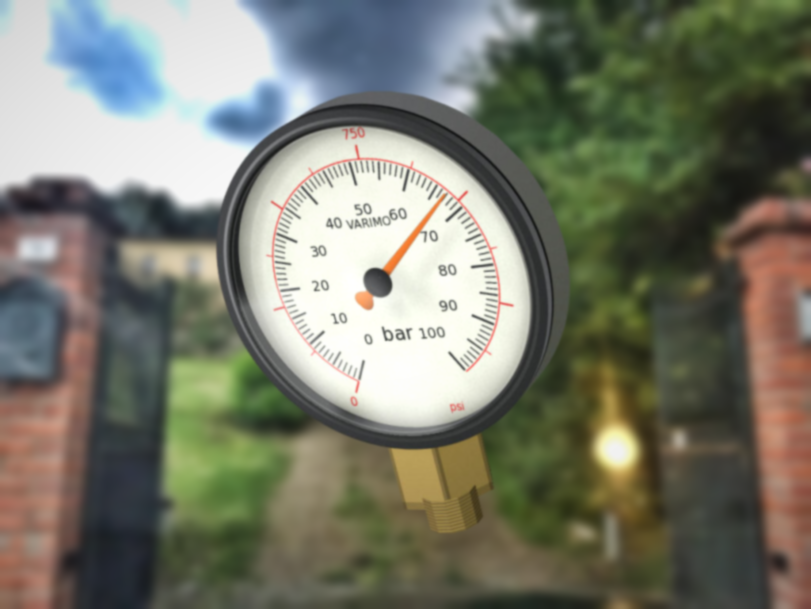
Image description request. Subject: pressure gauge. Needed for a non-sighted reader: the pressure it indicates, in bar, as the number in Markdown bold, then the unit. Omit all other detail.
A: **67** bar
